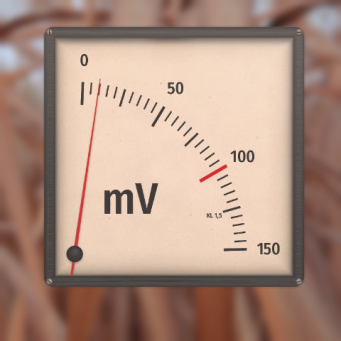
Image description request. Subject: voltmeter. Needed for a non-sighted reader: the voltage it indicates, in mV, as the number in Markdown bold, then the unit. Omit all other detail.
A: **10** mV
